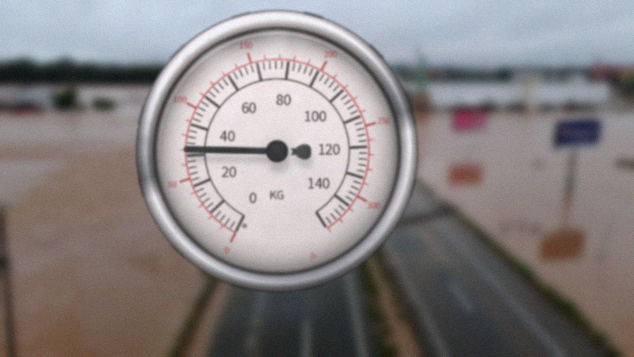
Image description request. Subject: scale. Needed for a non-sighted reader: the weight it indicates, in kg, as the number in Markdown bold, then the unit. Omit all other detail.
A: **32** kg
